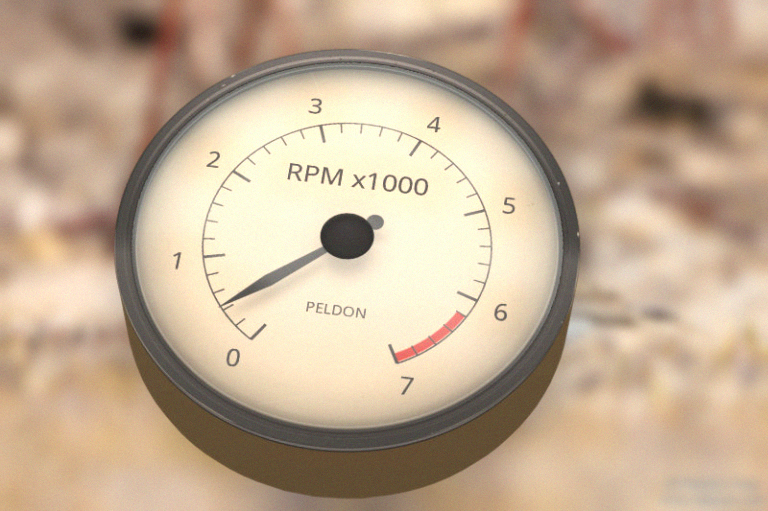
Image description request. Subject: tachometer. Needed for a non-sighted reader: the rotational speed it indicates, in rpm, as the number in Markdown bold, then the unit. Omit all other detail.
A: **400** rpm
